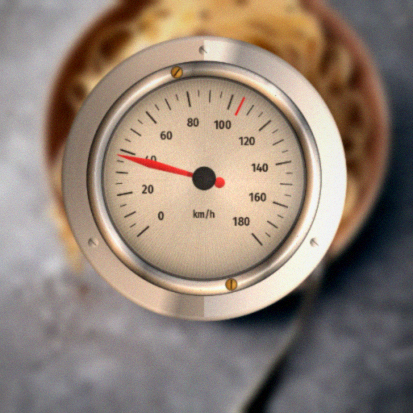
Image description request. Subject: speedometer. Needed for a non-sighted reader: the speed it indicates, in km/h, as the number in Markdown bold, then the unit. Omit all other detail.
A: **37.5** km/h
